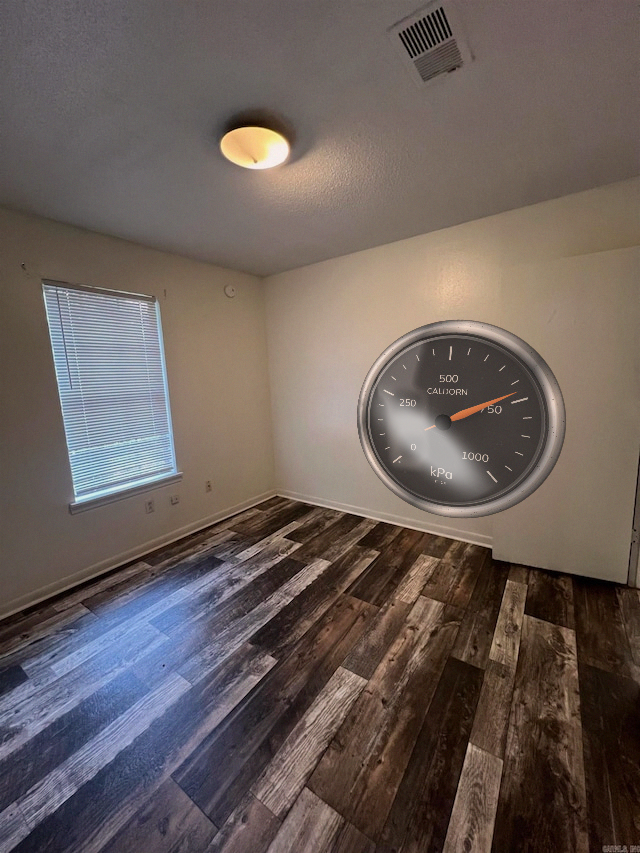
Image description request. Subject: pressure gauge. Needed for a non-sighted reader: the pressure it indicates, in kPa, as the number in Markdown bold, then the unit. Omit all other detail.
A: **725** kPa
